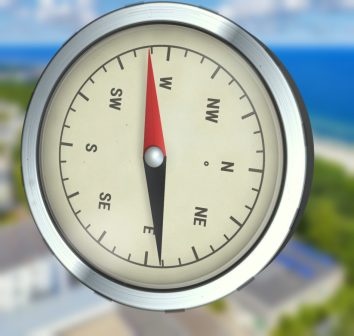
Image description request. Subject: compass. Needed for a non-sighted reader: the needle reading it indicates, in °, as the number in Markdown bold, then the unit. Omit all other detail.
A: **260** °
